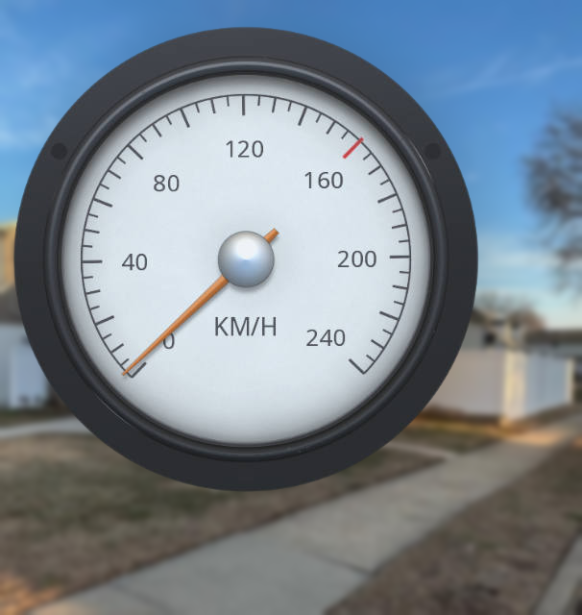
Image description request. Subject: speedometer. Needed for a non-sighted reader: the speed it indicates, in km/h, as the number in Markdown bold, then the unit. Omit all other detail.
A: **2.5** km/h
